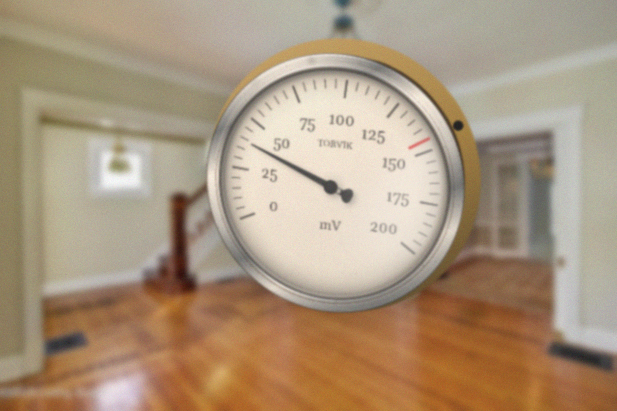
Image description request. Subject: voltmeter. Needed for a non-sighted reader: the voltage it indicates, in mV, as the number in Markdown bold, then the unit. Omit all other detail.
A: **40** mV
